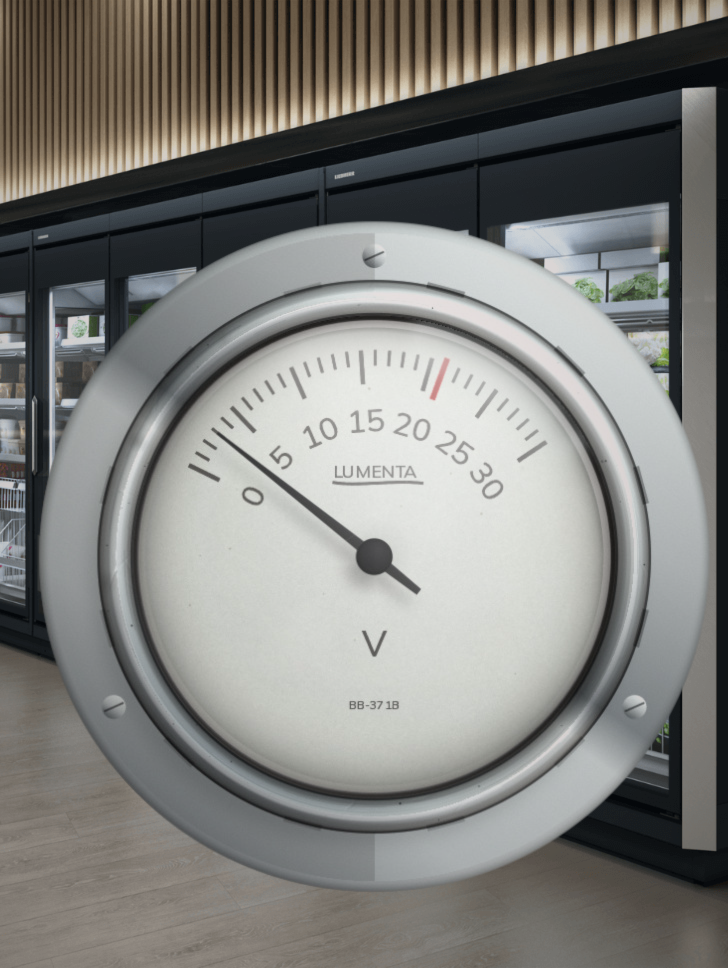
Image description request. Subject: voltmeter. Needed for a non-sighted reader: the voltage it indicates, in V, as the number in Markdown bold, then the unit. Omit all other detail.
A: **3** V
